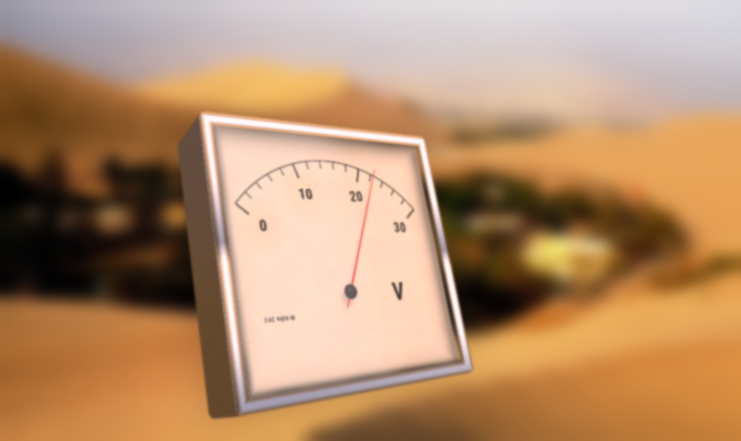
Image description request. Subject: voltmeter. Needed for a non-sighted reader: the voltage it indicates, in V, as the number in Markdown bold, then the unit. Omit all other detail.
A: **22** V
